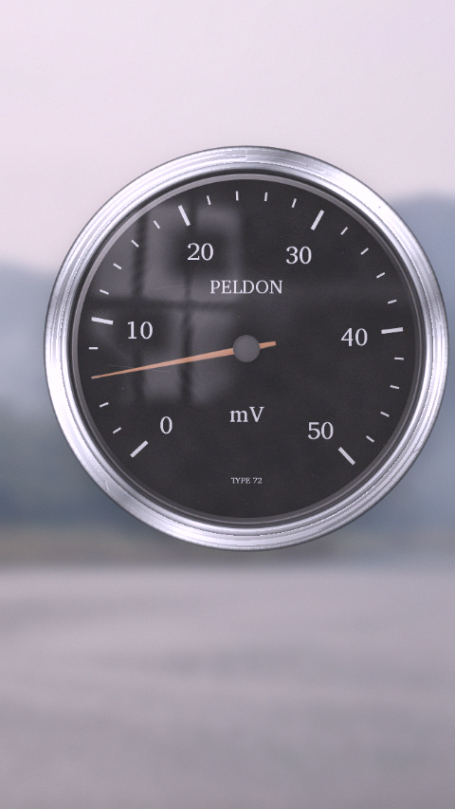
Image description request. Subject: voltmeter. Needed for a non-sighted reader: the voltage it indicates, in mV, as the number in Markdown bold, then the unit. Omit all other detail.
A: **6** mV
